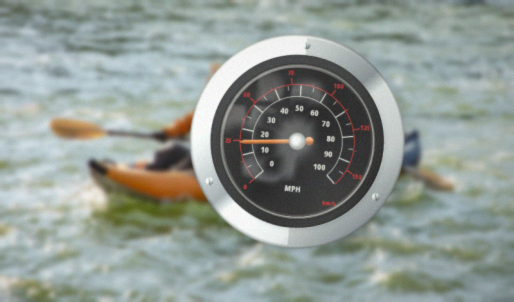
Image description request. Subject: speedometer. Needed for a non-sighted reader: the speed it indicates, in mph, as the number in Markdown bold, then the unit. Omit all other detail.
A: **15** mph
